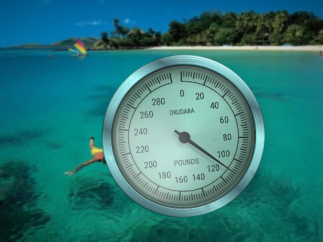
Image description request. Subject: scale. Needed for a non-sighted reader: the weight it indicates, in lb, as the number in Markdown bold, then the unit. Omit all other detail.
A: **110** lb
